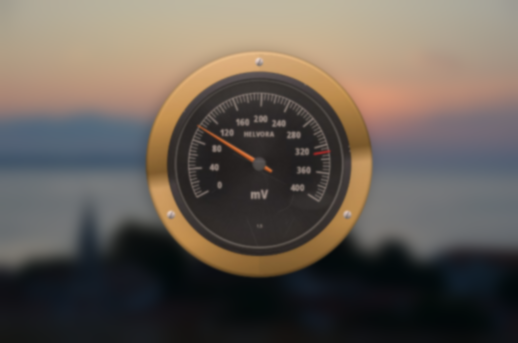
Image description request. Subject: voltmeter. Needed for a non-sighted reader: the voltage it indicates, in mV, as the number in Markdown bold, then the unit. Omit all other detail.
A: **100** mV
